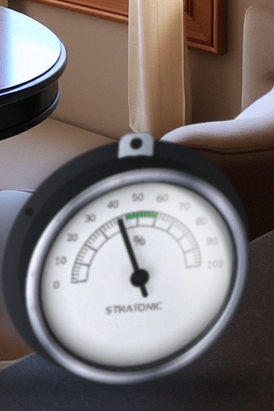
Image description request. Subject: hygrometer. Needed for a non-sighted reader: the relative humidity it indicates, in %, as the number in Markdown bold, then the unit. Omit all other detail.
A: **40** %
